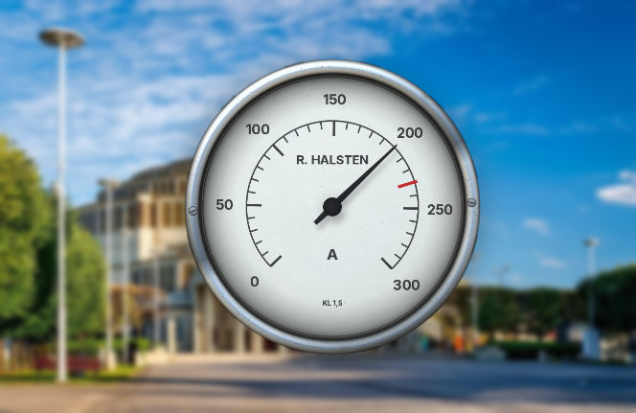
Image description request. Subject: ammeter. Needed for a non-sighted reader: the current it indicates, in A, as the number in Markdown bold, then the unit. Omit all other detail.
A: **200** A
